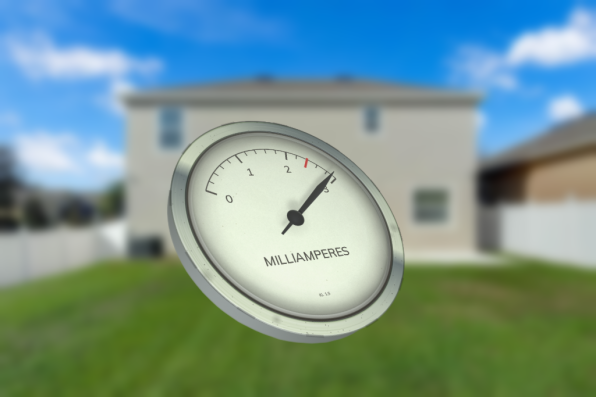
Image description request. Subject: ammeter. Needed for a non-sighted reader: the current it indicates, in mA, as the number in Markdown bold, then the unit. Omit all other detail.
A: **2.9** mA
